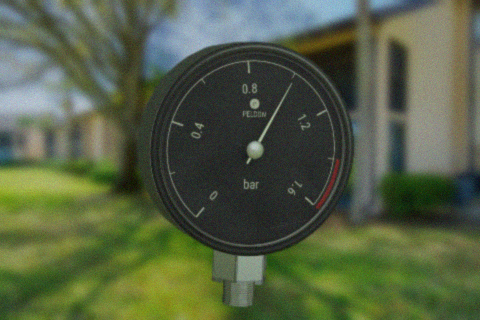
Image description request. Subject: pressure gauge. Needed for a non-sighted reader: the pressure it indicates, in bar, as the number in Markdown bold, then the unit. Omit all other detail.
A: **1** bar
